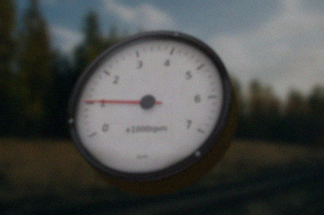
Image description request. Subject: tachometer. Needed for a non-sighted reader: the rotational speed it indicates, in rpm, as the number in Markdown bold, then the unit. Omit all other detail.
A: **1000** rpm
